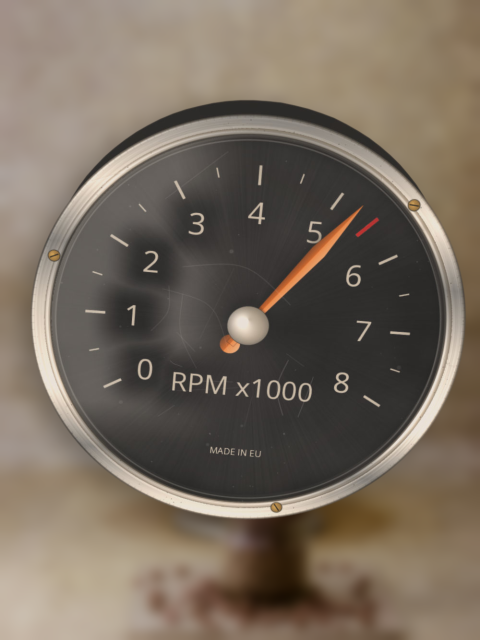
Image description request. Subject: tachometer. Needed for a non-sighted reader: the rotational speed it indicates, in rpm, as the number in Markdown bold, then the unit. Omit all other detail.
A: **5250** rpm
